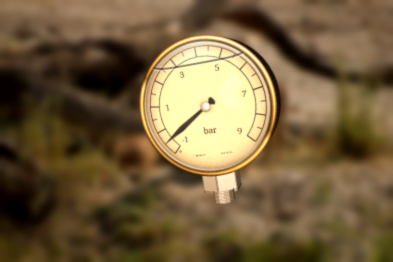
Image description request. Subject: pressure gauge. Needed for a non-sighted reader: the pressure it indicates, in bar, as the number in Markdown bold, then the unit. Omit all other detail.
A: **-0.5** bar
